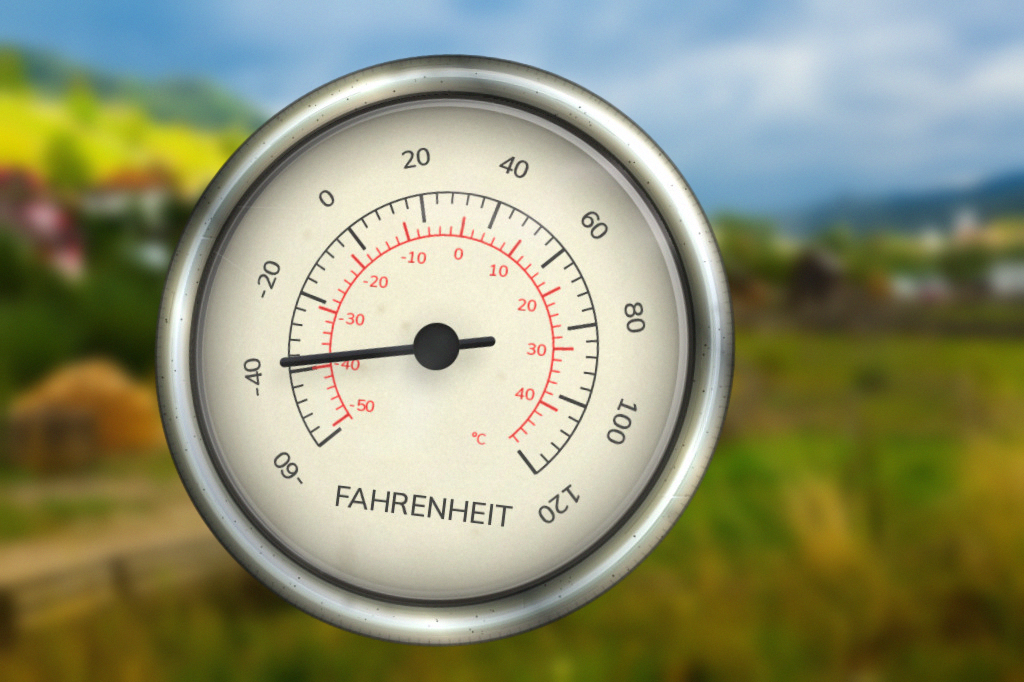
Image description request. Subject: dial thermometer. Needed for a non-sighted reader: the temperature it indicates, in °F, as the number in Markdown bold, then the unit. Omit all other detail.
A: **-38** °F
